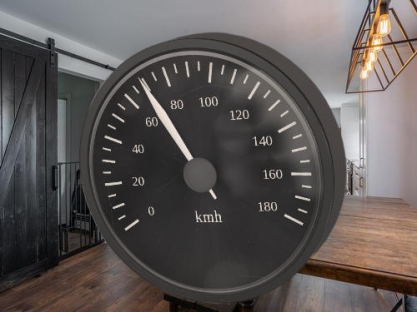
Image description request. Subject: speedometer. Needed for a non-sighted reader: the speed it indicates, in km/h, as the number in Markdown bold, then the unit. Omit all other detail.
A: **70** km/h
